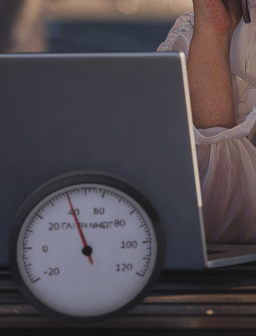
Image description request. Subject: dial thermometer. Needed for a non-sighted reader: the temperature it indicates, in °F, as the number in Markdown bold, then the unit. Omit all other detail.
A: **40** °F
